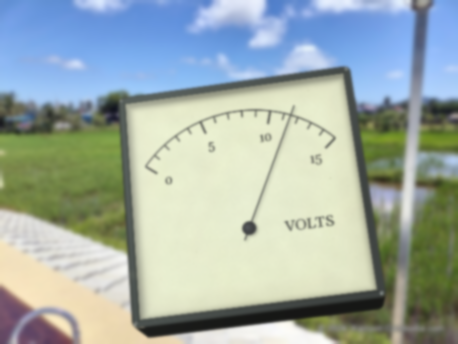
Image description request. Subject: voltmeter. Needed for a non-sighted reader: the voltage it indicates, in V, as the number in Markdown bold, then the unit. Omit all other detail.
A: **11.5** V
